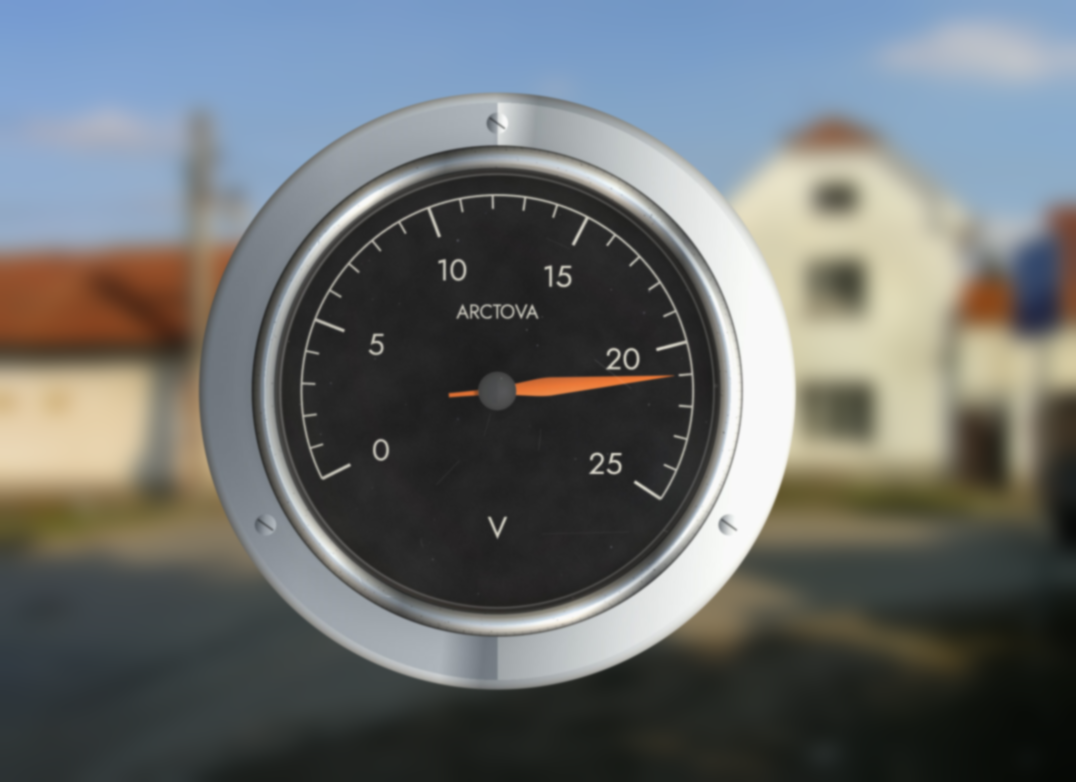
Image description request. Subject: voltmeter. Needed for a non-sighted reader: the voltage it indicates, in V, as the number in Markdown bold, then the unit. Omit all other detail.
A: **21** V
